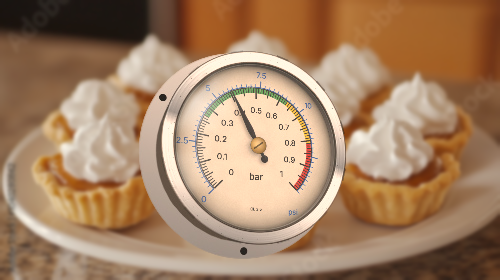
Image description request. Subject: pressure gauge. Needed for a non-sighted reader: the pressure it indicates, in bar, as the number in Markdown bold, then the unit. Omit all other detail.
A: **0.4** bar
